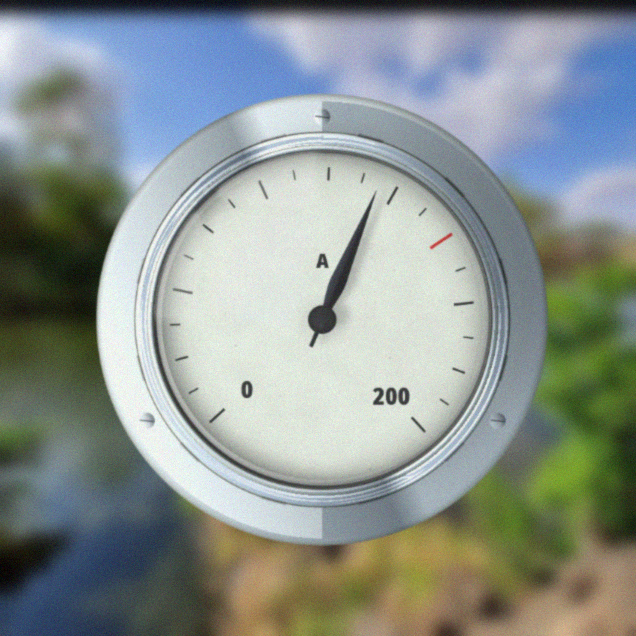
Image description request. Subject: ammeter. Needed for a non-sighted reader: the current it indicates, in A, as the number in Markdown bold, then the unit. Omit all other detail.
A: **115** A
